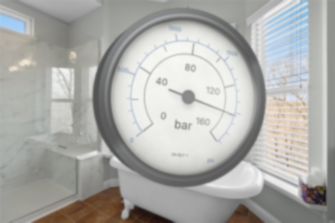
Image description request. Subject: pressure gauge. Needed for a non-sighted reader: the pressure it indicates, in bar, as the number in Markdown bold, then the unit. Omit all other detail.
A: **140** bar
